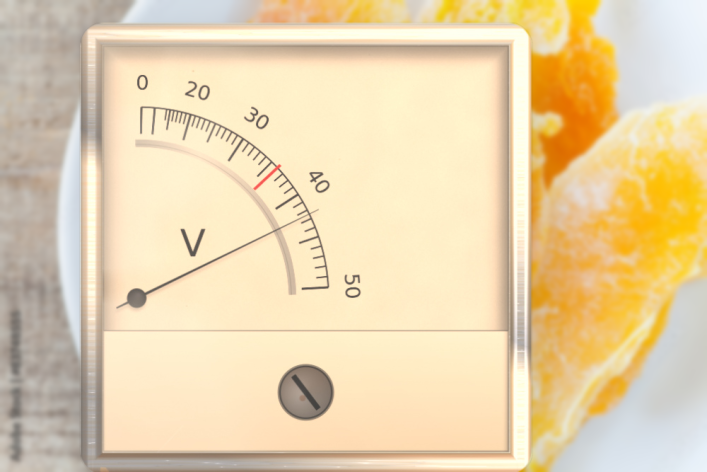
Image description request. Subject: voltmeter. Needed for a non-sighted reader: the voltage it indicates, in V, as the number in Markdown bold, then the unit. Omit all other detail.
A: **42.5** V
